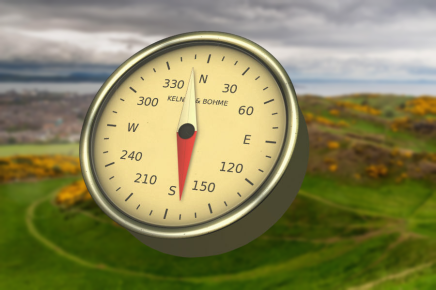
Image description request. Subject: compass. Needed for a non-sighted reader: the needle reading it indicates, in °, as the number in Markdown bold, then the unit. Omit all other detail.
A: **170** °
